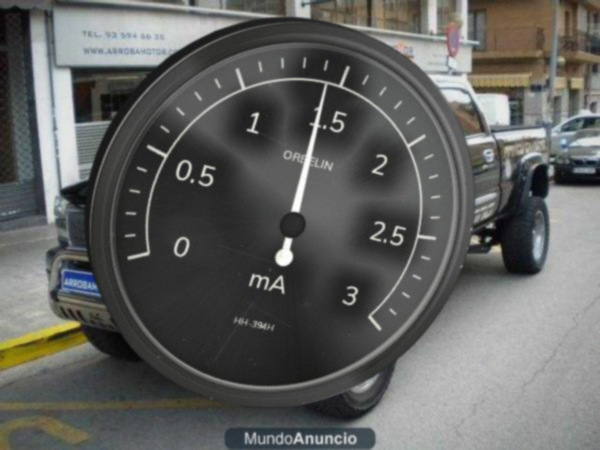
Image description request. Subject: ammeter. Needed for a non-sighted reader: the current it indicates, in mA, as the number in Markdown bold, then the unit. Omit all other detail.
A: **1.4** mA
